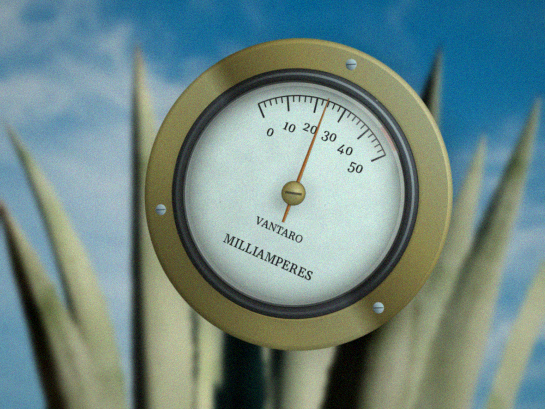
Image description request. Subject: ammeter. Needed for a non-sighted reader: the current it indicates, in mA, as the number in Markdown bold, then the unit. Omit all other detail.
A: **24** mA
